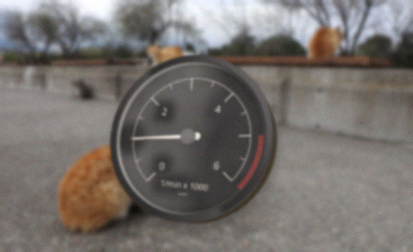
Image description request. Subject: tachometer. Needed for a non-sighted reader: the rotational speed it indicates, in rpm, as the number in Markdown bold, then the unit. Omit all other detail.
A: **1000** rpm
